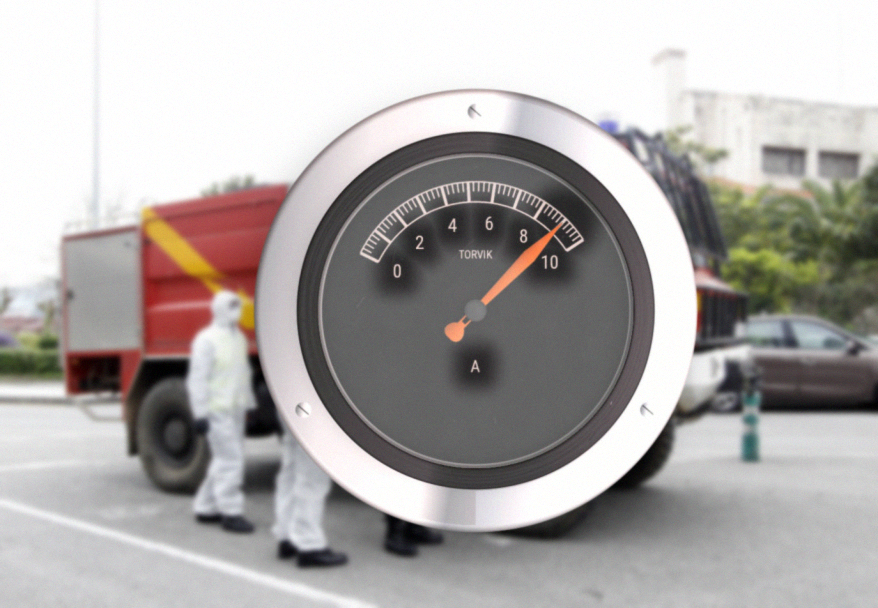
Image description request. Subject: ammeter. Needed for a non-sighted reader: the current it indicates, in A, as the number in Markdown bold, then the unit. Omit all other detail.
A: **9** A
